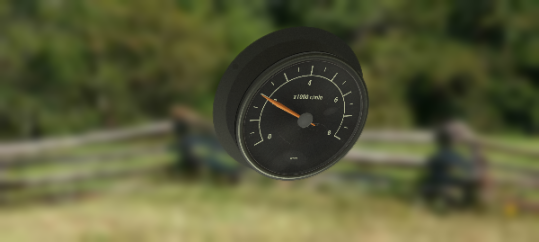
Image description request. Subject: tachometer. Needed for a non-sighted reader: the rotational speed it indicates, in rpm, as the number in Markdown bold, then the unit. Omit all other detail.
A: **2000** rpm
